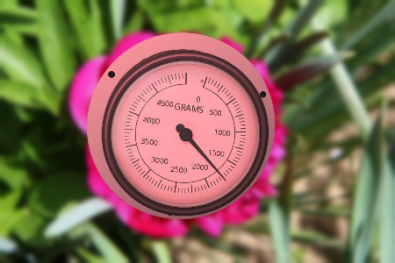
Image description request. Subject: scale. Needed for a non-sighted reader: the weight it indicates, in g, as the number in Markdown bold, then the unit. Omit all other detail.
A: **1750** g
